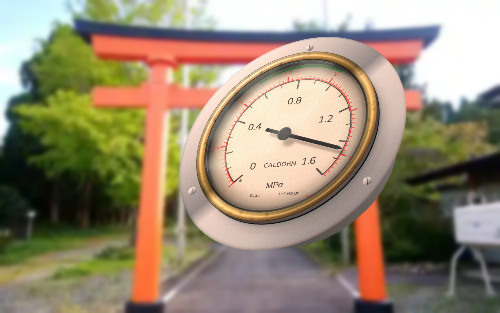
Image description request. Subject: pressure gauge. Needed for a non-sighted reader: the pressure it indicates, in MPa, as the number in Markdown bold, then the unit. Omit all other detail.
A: **1.45** MPa
